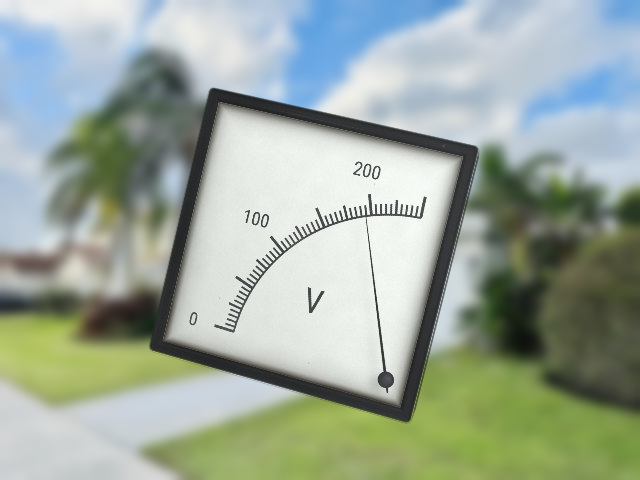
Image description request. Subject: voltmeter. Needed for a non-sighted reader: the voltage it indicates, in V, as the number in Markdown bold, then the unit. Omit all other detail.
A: **195** V
